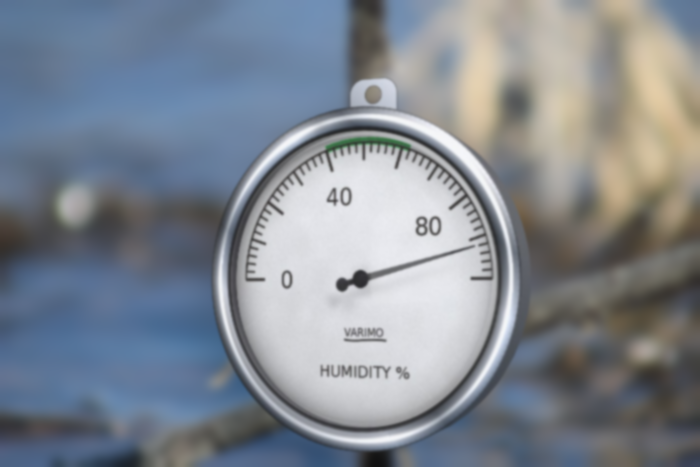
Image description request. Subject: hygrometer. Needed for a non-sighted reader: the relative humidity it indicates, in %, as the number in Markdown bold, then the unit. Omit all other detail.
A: **92** %
